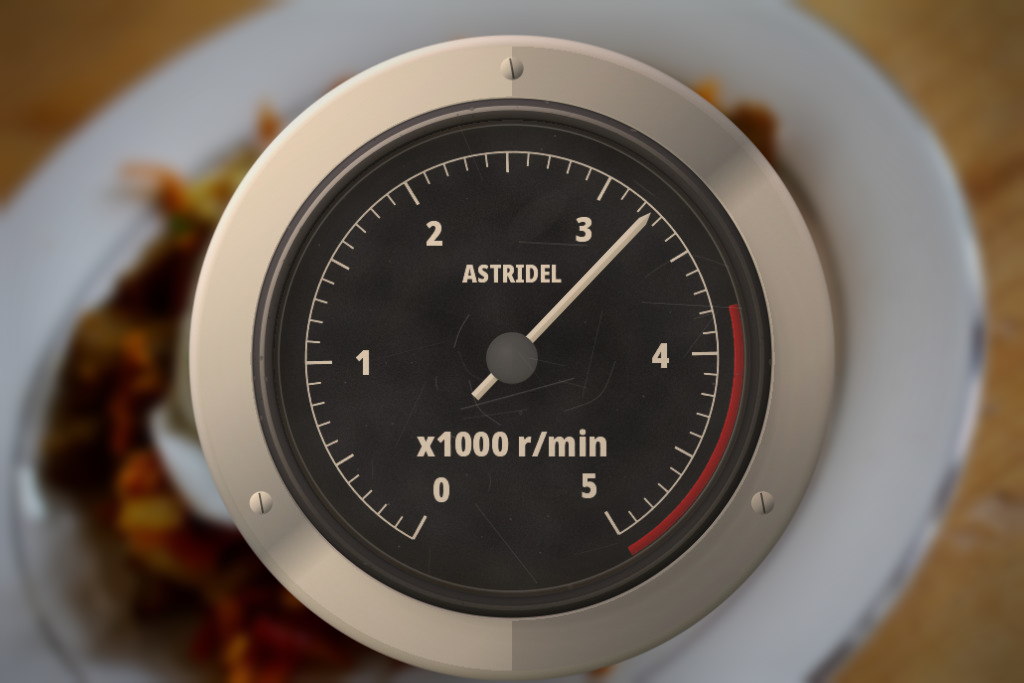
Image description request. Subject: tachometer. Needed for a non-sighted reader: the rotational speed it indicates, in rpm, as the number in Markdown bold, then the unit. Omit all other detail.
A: **3250** rpm
